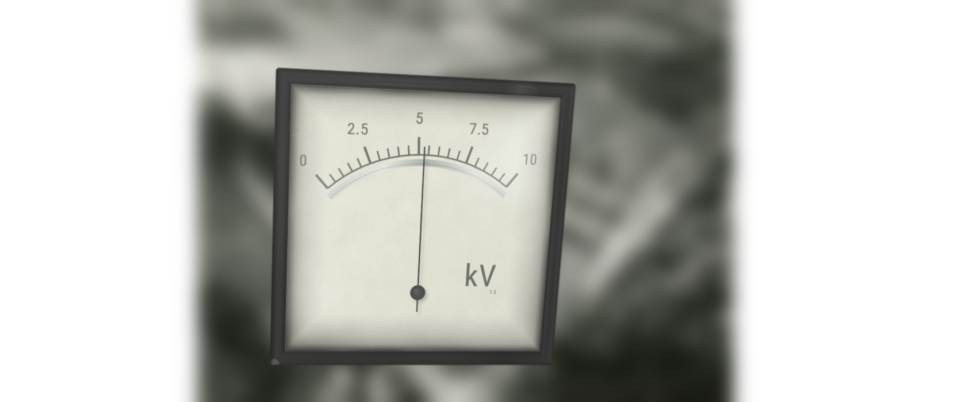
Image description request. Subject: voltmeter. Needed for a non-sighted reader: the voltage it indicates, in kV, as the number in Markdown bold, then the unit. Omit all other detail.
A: **5.25** kV
